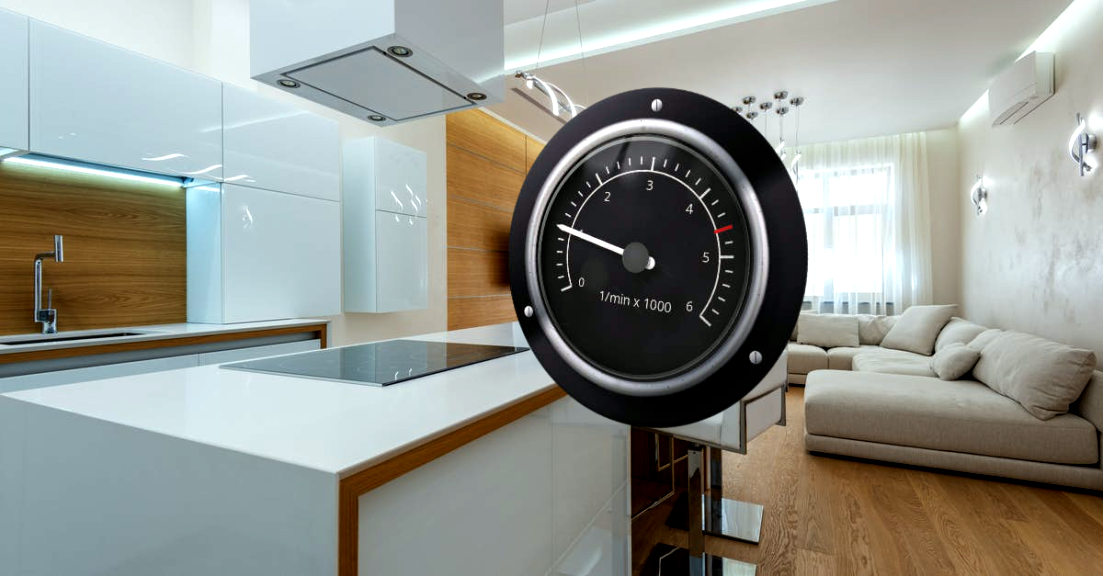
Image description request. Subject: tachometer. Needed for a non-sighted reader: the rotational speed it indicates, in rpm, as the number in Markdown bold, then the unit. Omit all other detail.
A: **1000** rpm
